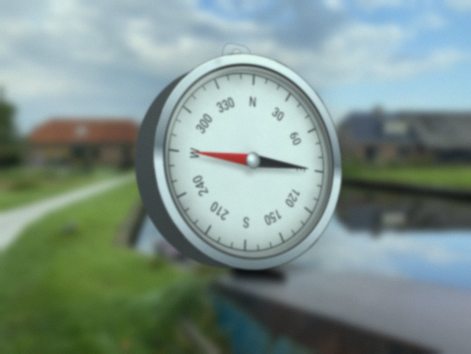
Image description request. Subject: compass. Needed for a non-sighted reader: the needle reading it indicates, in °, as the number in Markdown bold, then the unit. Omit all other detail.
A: **270** °
